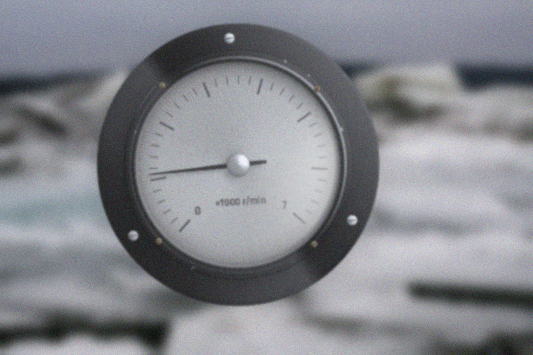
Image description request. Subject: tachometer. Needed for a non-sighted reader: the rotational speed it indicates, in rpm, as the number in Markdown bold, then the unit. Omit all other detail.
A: **1100** rpm
